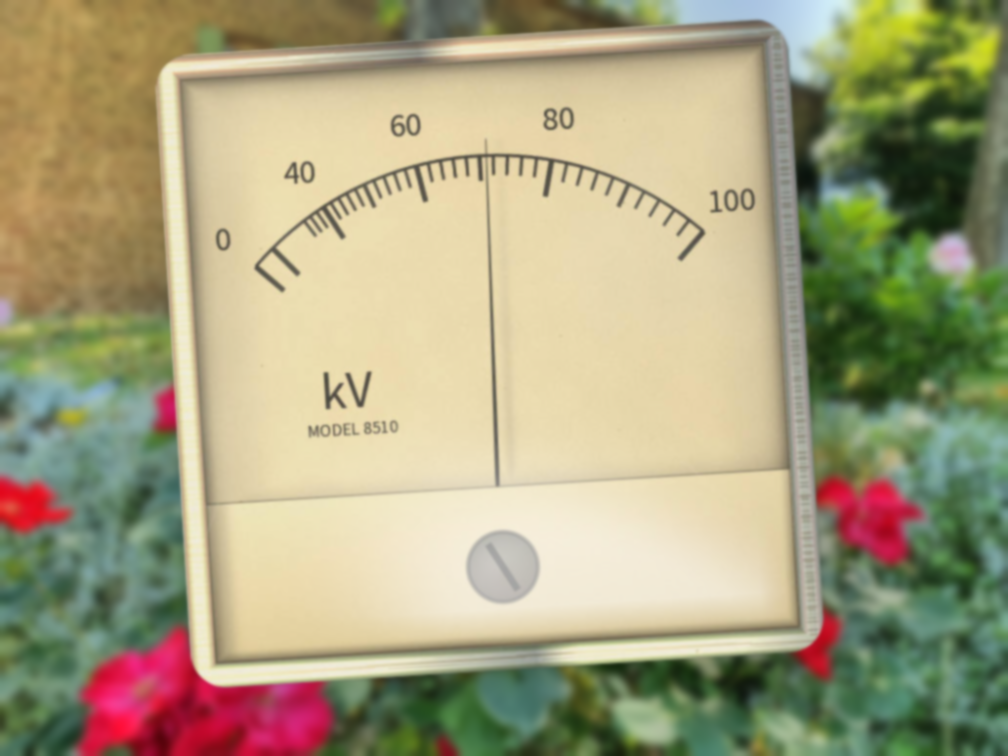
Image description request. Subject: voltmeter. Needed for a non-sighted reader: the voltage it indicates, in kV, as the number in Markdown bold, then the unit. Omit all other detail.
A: **71** kV
